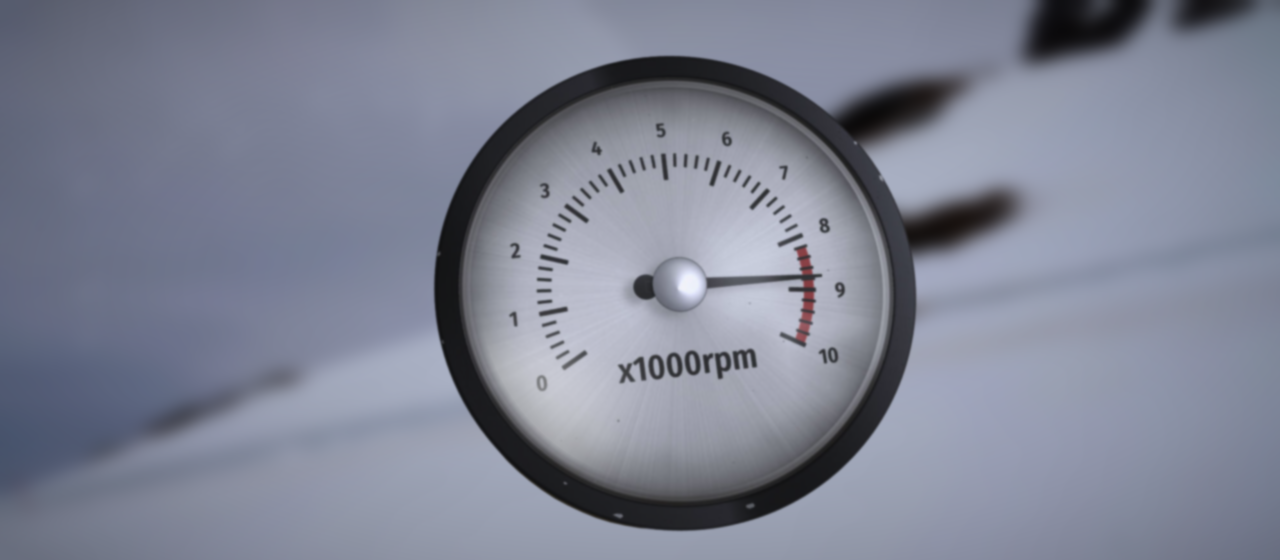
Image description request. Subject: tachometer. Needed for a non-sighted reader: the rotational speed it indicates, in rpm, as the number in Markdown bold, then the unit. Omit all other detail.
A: **8800** rpm
